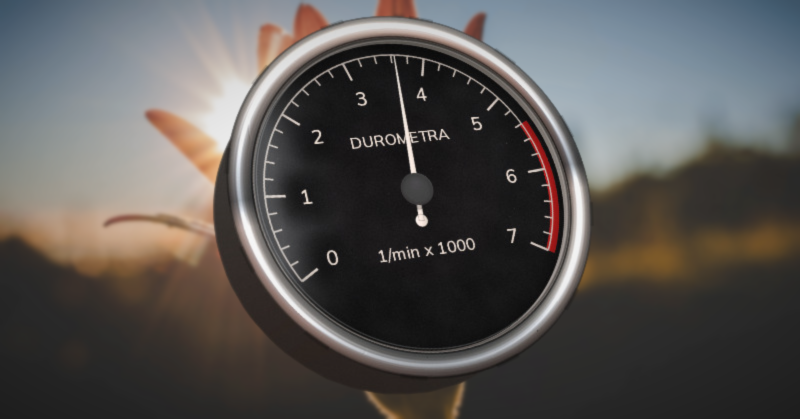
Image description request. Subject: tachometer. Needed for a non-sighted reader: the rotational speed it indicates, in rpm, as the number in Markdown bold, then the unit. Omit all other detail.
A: **3600** rpm
